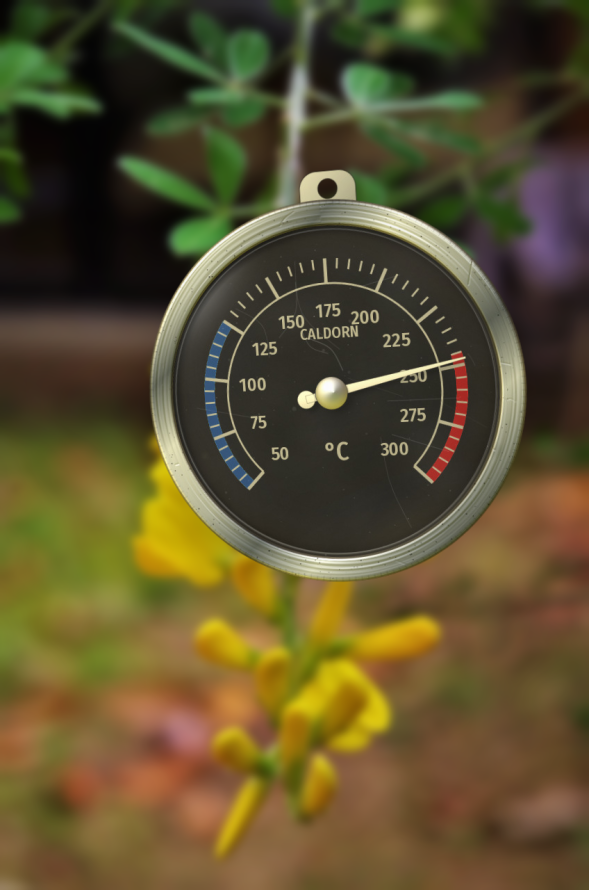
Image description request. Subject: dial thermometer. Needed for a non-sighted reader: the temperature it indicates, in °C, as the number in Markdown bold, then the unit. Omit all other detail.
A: **247.5** °C
